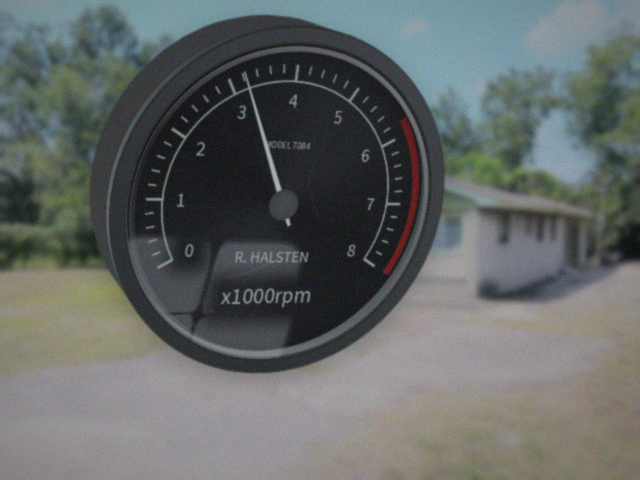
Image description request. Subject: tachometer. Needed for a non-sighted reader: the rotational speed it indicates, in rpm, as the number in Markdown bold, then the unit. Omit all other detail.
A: **3200** rpm
